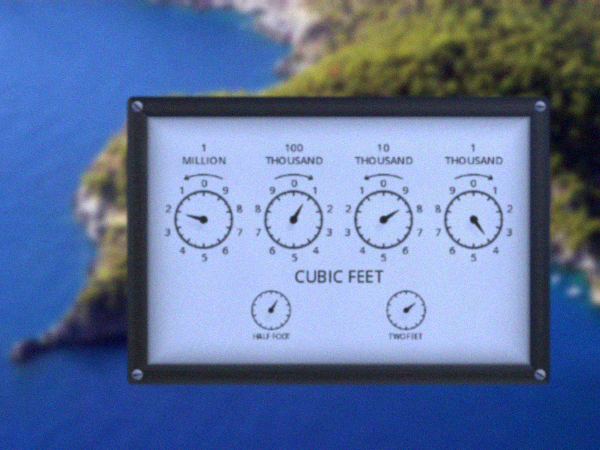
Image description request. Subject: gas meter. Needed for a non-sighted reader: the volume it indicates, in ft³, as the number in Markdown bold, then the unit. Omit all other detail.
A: **208400** ft³
